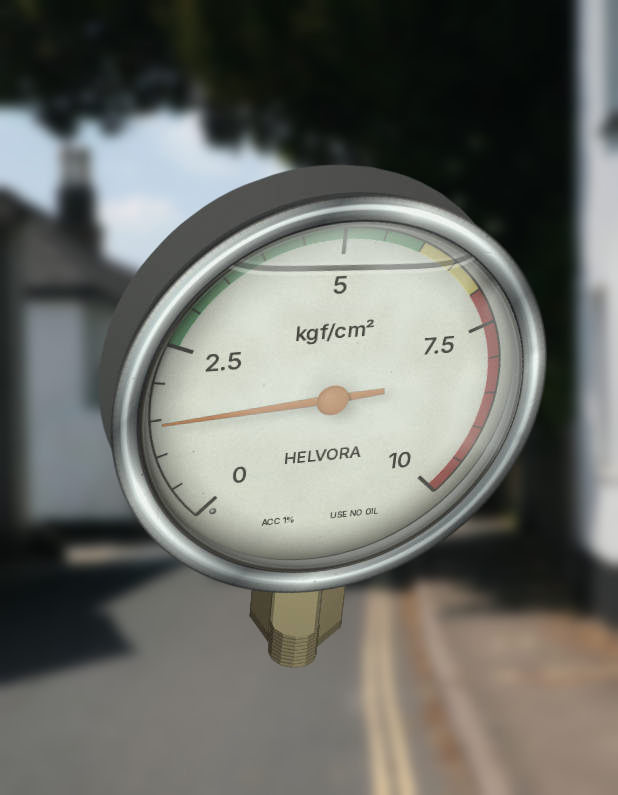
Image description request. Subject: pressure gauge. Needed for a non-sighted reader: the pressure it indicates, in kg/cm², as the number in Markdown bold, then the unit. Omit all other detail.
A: **1.5** kg/cm²
